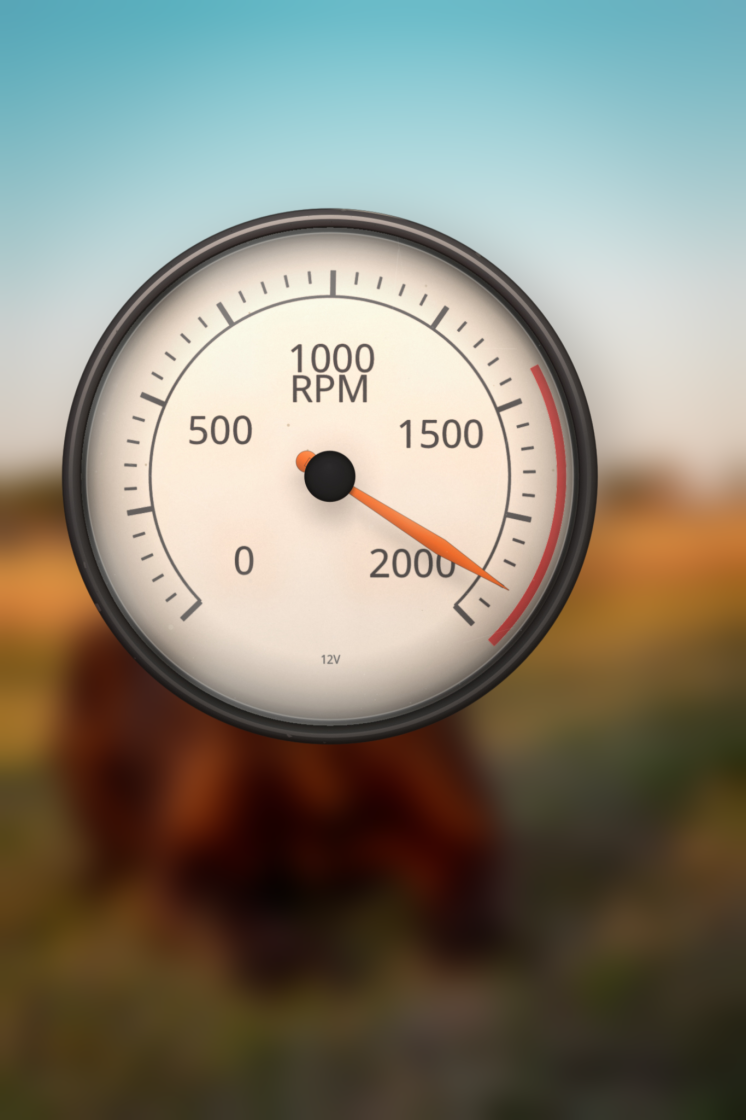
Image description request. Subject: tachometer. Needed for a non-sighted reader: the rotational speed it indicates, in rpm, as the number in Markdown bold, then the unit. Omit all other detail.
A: **1900** rpm
